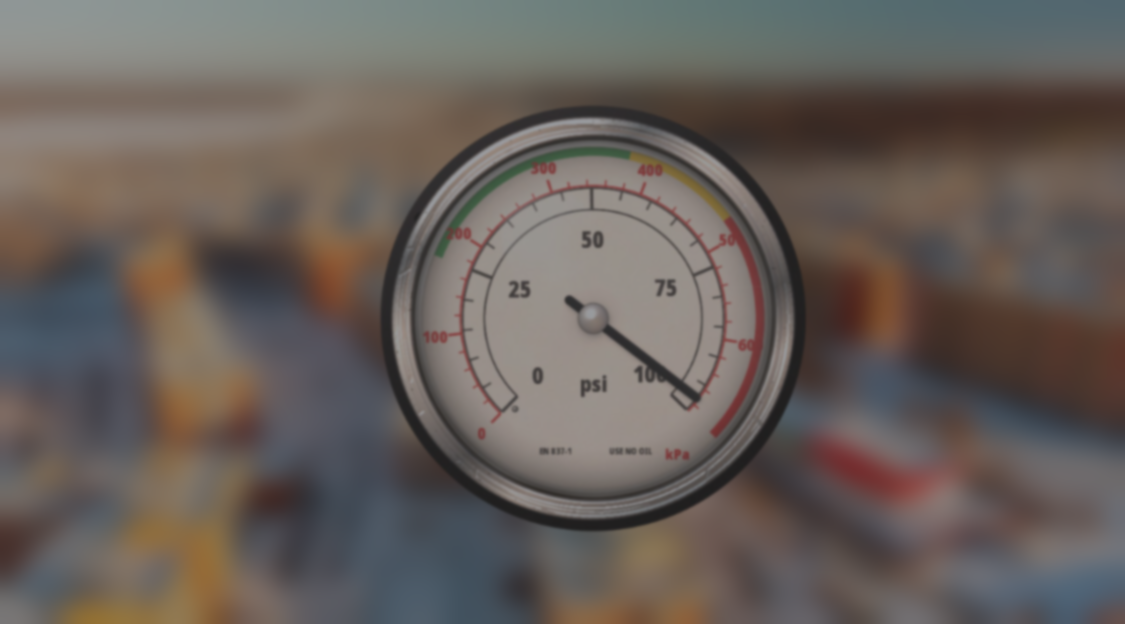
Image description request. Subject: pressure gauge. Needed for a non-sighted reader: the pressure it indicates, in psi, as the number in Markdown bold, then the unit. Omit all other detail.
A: **97.5** psi
